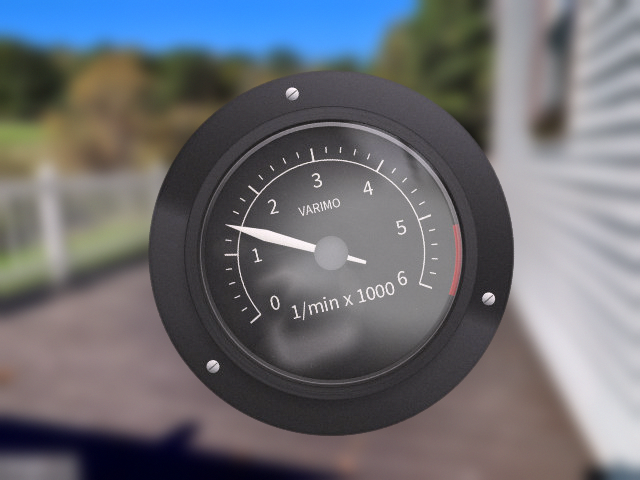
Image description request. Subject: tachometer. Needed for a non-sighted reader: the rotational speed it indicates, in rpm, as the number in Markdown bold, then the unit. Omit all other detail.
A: **1400** rpm
